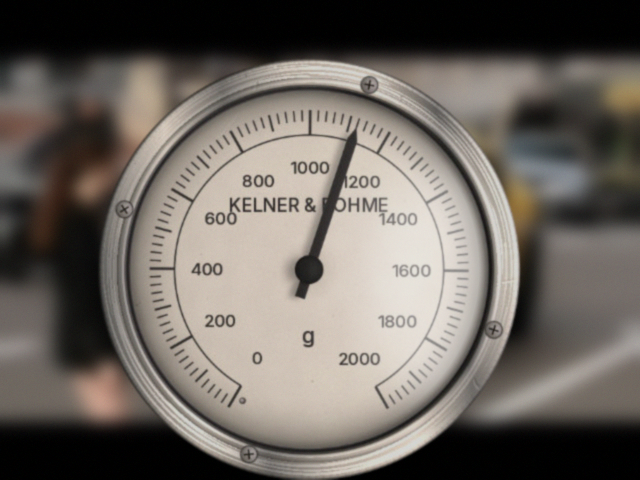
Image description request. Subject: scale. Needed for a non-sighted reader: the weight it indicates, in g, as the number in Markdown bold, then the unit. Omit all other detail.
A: **1120** g
